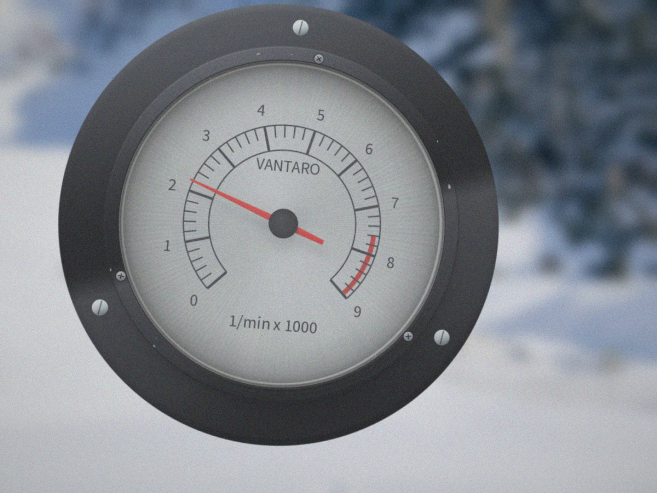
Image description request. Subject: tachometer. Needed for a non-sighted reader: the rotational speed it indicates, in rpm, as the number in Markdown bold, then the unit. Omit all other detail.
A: **2200** rpm
